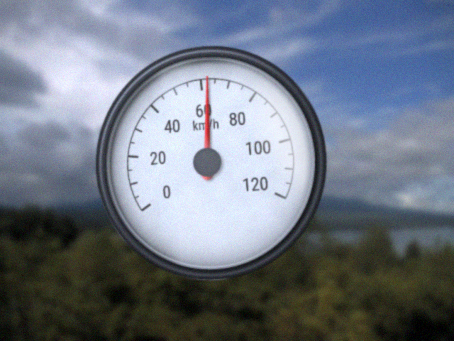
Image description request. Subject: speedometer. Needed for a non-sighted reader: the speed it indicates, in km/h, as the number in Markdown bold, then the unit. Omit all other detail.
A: **62.5** km/h
